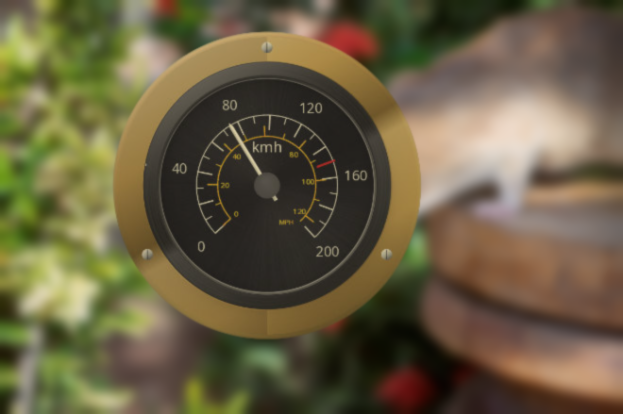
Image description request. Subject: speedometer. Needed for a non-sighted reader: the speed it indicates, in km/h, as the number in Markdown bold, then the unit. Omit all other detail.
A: **75** km/h
